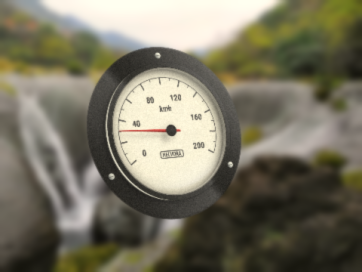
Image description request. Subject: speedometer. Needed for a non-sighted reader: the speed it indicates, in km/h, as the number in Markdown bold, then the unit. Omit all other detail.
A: **30** km/h
